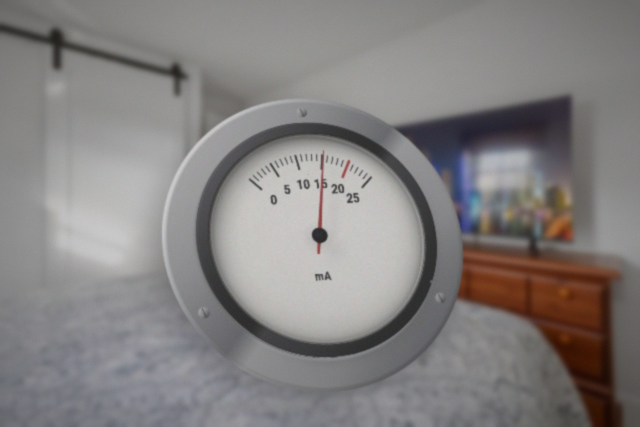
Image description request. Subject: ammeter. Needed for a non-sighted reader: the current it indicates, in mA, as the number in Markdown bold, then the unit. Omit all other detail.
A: **15** mA
